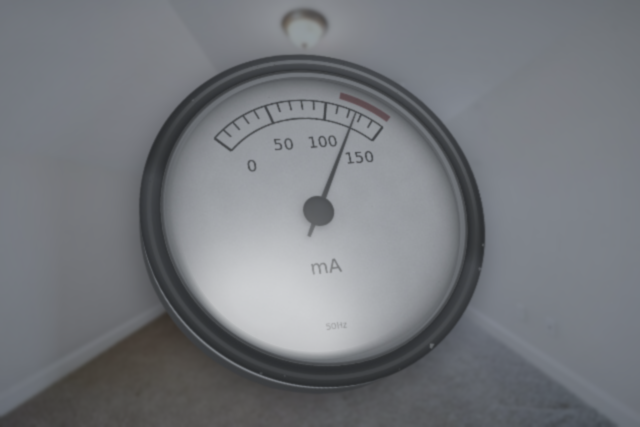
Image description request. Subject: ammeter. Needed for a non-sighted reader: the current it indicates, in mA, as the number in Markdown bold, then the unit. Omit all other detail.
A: **125** mA
